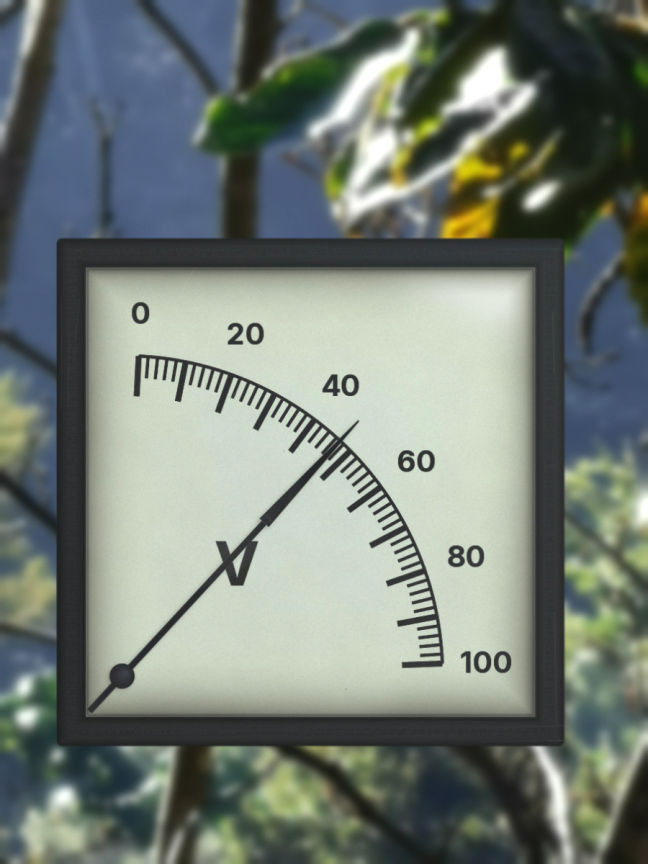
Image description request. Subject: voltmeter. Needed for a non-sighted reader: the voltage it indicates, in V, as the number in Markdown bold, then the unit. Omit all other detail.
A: **47** V
